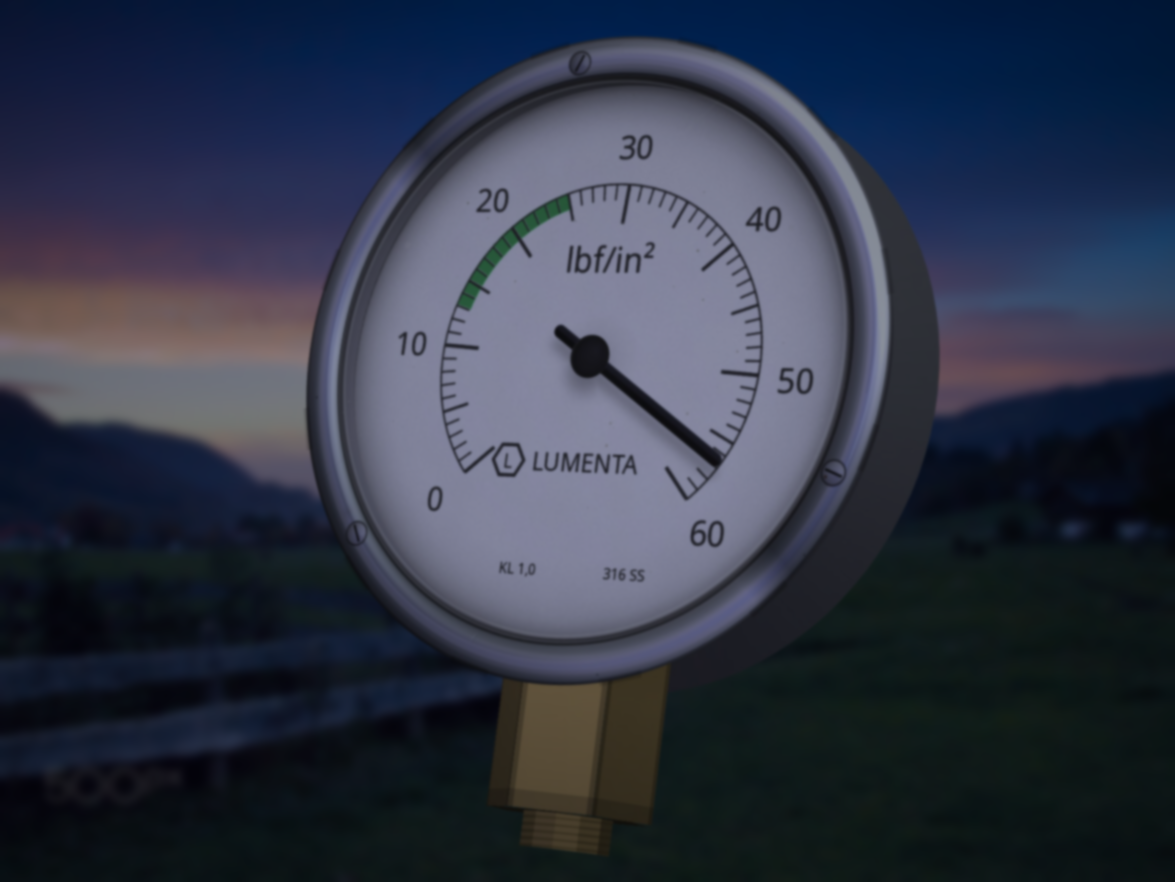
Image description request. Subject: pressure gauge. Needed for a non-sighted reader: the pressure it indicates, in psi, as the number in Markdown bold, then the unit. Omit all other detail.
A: **56.5** psi
